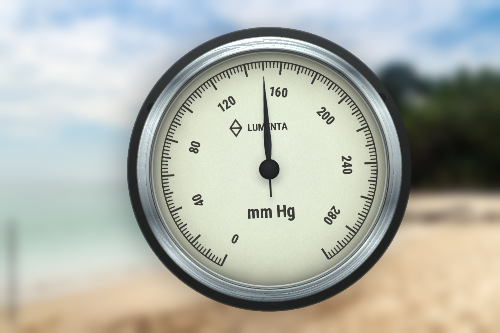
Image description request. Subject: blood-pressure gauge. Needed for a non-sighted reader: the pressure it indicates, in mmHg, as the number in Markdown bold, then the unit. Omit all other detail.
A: **150** mmHg
